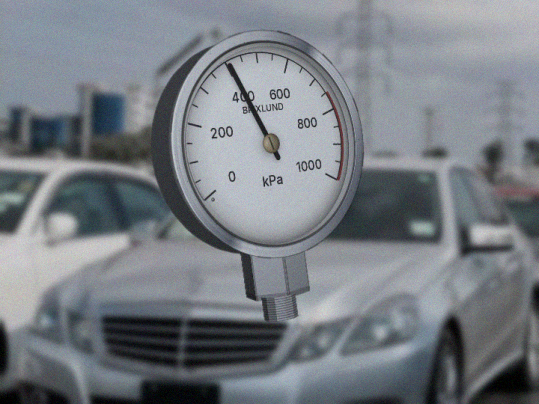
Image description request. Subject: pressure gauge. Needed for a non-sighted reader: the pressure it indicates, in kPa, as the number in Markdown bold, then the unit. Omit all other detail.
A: **400** kPa
